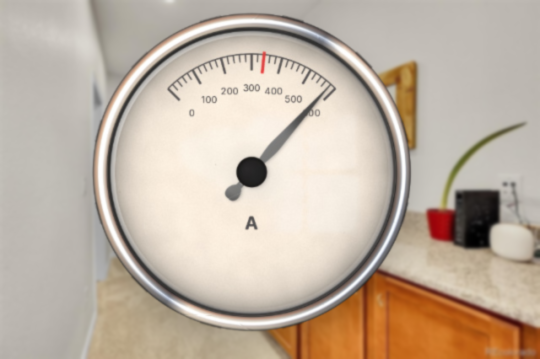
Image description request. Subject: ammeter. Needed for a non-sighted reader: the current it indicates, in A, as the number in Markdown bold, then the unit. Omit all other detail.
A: **580** A
